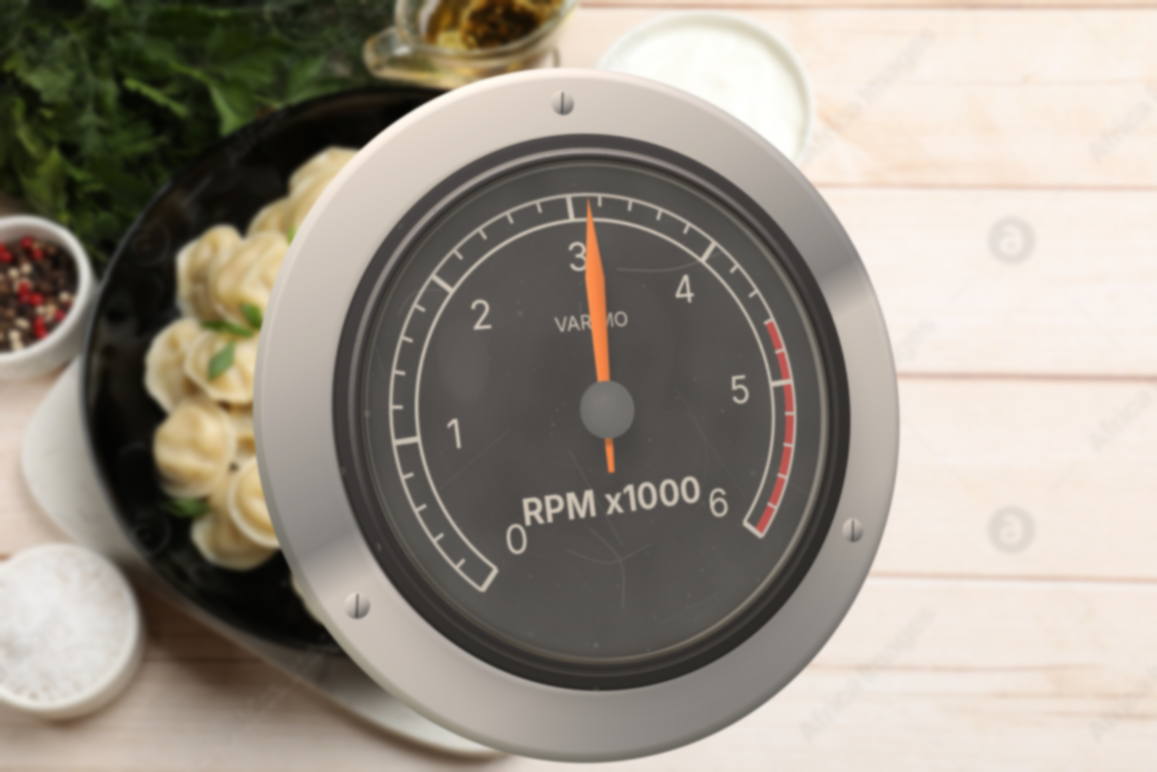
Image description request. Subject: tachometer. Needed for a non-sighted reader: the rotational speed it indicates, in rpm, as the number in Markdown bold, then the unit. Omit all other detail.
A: **3100** rpm
